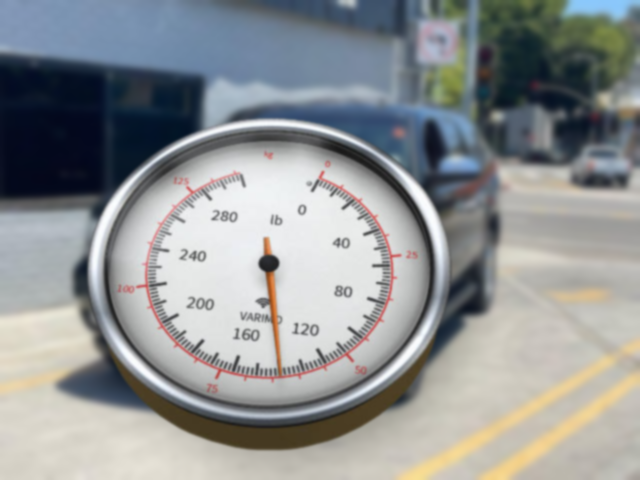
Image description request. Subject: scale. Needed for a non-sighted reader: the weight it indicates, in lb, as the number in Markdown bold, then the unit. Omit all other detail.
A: **140** lb
